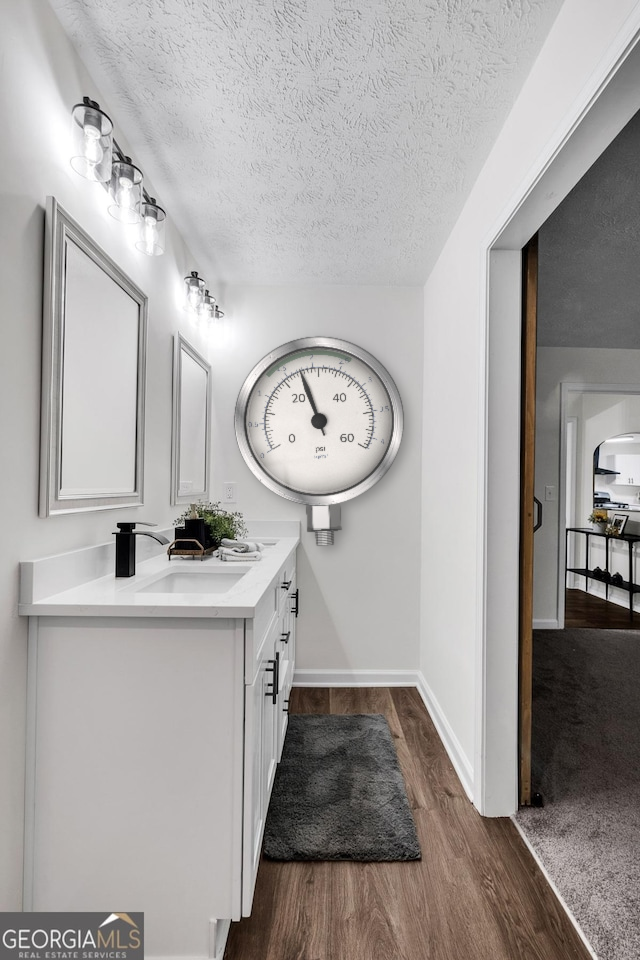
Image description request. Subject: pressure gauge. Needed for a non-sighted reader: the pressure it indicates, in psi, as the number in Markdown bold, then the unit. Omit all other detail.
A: **25** psi
